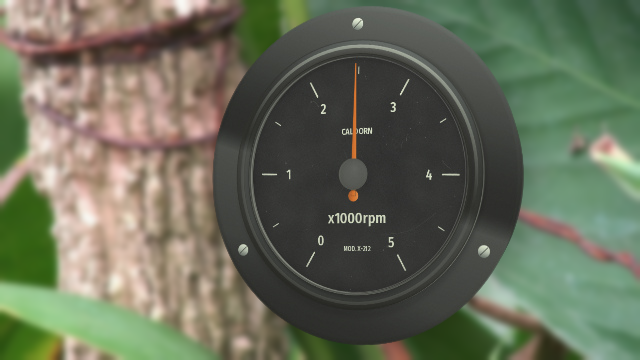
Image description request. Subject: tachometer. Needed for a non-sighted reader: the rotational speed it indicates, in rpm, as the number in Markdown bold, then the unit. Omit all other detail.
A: **2500** rpm
